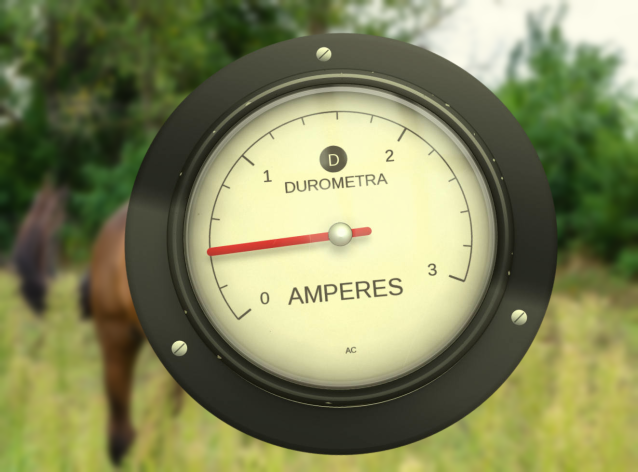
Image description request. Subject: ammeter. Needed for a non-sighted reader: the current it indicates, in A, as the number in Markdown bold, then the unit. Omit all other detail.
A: **0.4** A
